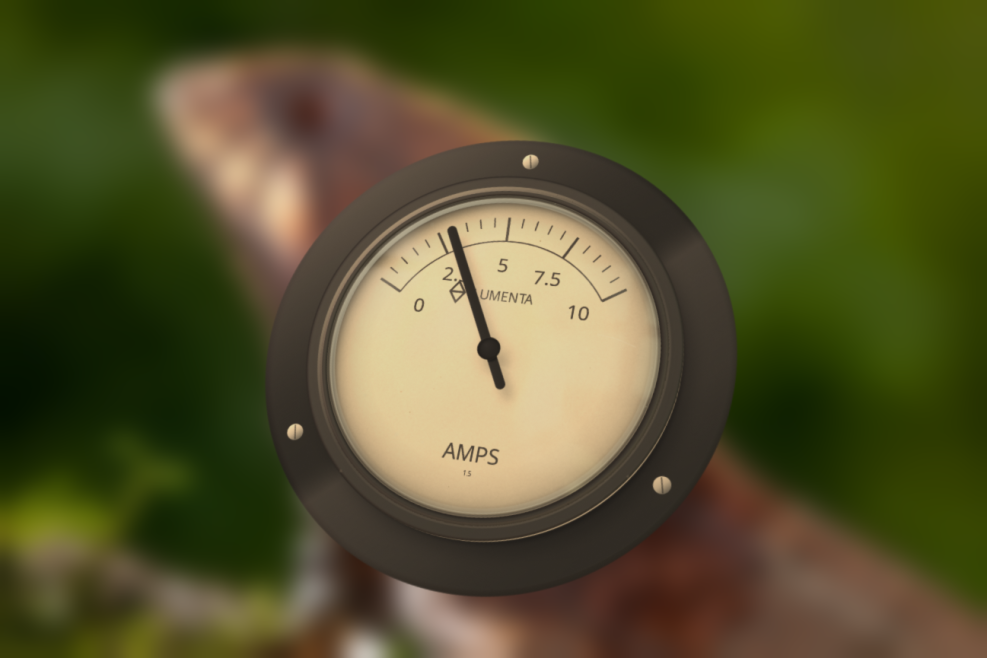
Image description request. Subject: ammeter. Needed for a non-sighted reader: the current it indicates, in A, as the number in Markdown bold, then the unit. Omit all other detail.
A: **3** A
